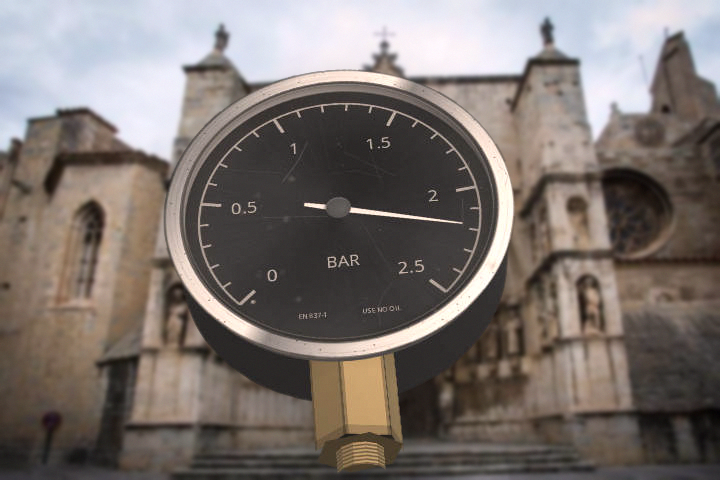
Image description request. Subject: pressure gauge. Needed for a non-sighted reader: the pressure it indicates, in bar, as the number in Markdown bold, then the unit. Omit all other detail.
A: **2.2** bar
